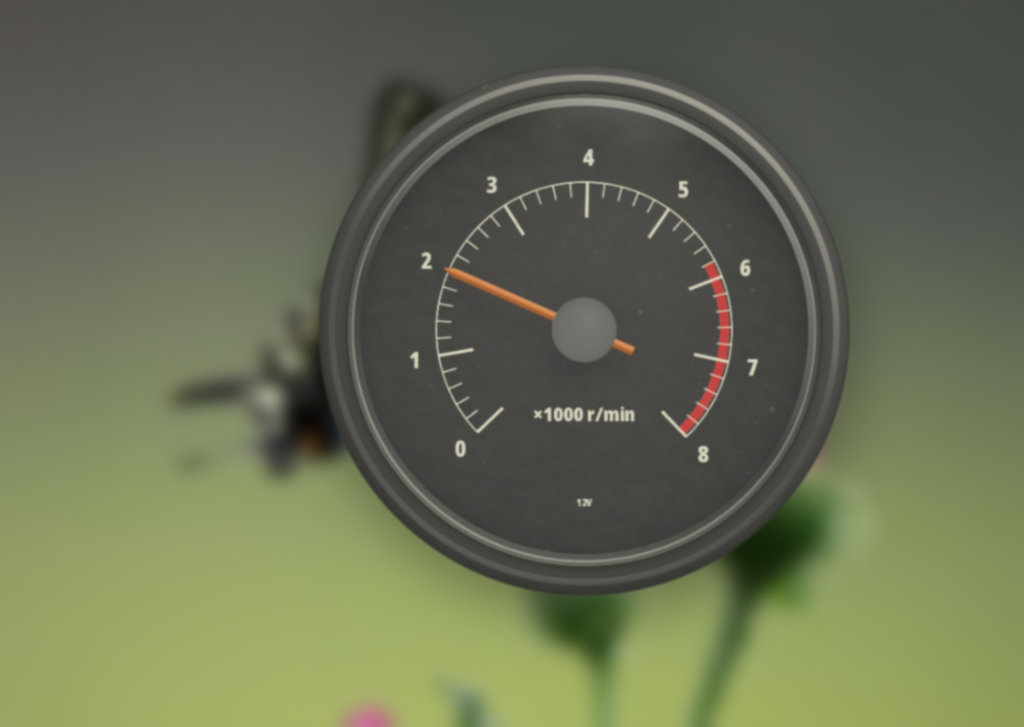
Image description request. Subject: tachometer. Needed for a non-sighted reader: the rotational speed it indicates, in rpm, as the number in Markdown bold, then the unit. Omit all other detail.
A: **2000** rpm
